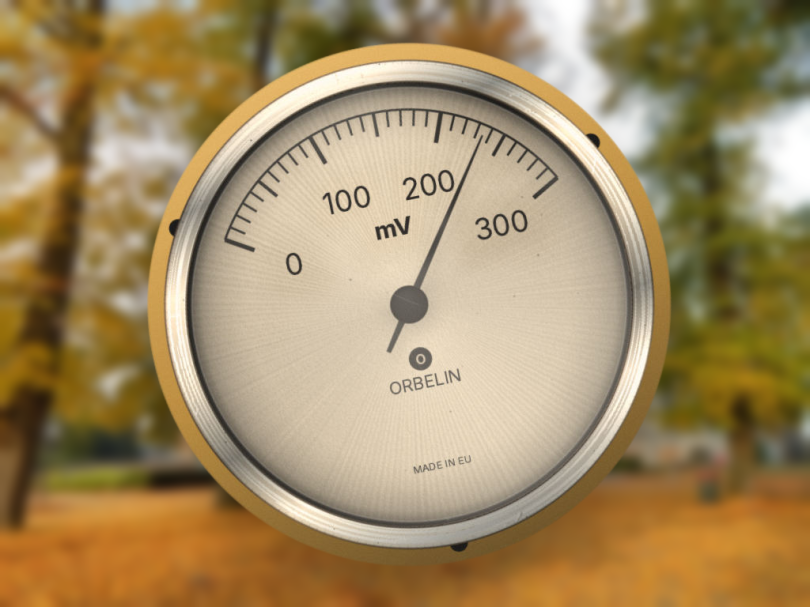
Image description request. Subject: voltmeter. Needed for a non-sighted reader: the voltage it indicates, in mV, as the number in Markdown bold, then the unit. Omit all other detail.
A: **235** mV
